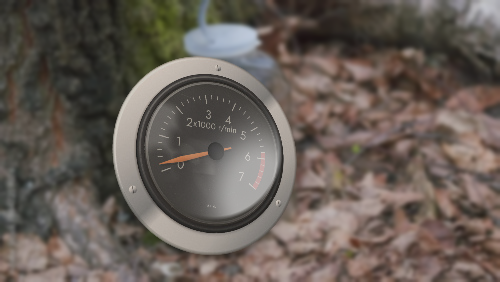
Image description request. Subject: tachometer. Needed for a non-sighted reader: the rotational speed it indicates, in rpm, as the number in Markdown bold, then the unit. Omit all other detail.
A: **200** rpm
